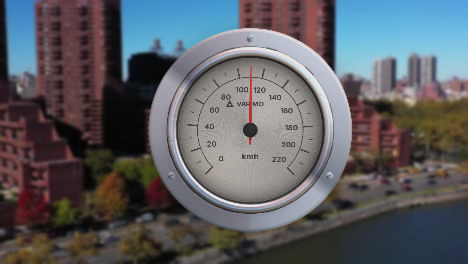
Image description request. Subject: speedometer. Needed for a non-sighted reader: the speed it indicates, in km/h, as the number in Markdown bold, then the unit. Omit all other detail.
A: **110** km/h
